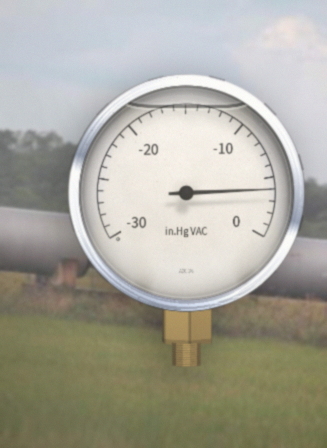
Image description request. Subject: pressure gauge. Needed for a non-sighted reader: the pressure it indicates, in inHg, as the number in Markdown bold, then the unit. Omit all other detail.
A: **-4** inHg
